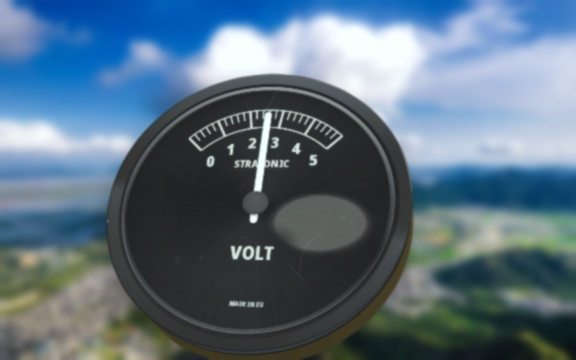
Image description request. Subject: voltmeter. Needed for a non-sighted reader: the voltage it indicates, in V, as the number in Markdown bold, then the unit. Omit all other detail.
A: **2.6** V
